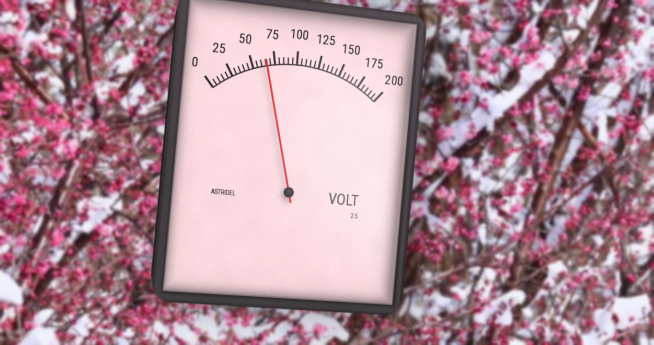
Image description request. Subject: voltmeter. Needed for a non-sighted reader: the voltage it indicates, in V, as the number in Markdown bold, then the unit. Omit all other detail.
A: **65** V
